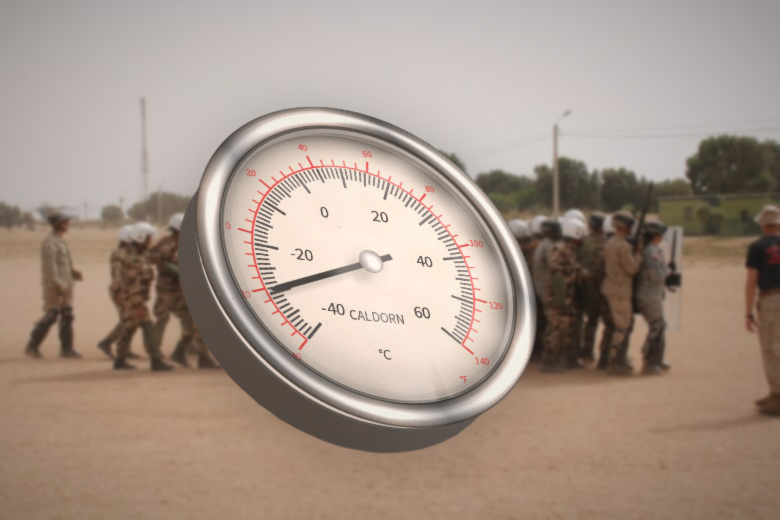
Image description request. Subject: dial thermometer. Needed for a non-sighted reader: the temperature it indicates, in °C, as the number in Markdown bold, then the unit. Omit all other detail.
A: **-30** °C
